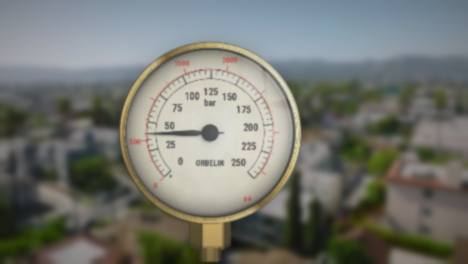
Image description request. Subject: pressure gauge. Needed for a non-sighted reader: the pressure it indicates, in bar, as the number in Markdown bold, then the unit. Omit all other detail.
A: **40** bar
